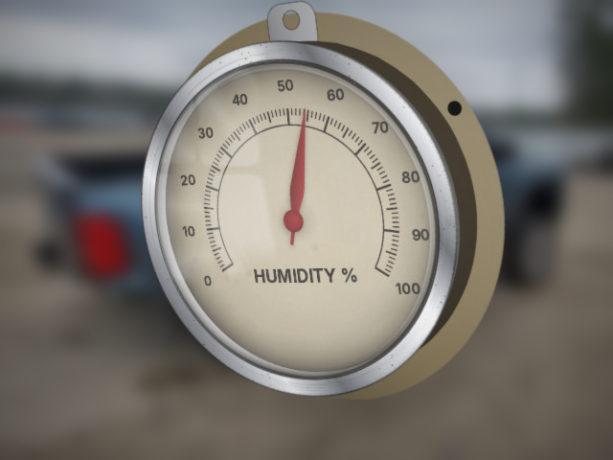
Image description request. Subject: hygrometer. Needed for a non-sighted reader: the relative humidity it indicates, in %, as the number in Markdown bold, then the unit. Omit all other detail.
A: **55** %
